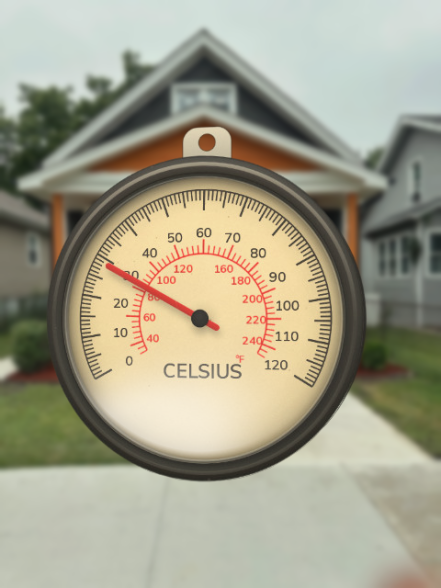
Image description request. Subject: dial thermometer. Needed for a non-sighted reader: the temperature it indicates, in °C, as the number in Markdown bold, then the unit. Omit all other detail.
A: **29** °C
